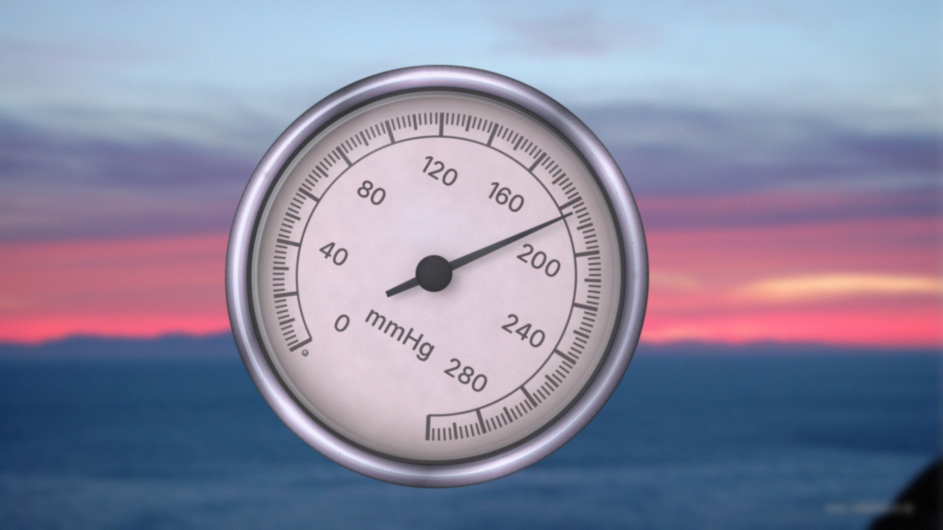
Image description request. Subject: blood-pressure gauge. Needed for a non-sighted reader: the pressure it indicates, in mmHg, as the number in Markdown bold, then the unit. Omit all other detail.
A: **184** mmHg
